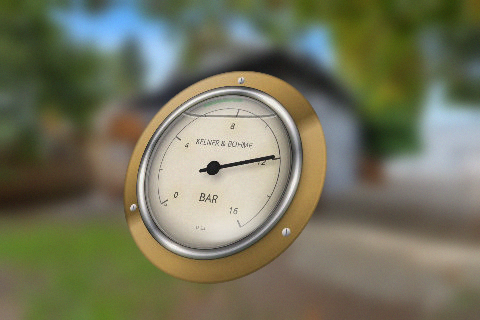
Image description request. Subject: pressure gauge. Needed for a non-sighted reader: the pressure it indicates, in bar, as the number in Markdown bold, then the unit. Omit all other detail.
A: **12** bar
